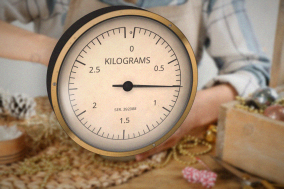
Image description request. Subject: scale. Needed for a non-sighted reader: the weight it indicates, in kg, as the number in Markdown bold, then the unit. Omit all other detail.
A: **0.75** kg
